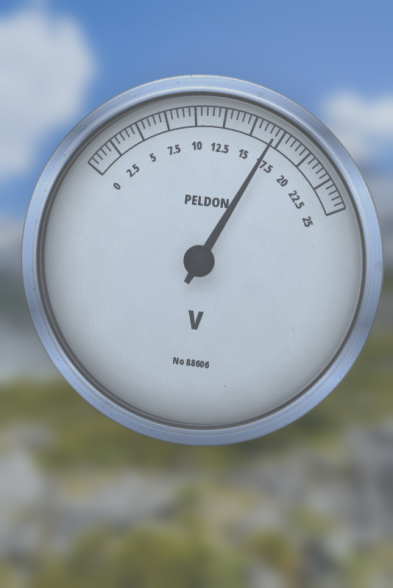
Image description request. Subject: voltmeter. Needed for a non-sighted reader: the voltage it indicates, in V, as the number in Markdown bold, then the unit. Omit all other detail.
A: **17** V
